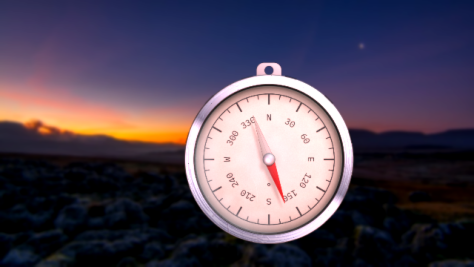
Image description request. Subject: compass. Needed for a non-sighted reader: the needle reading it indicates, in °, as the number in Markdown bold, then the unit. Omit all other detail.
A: **160** °
